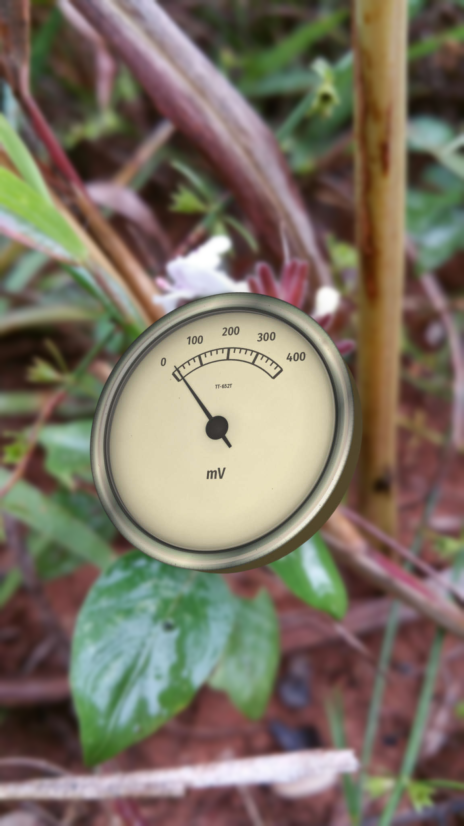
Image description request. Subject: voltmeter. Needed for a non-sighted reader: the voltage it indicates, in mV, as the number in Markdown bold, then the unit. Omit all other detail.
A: **20** mV
